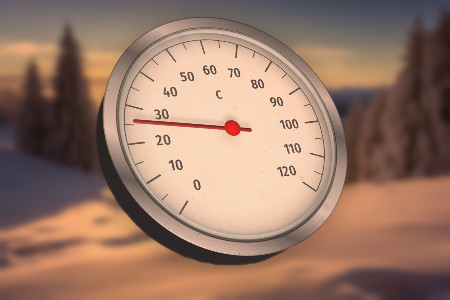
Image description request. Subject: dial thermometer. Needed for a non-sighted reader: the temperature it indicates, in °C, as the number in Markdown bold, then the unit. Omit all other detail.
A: **25** °C
